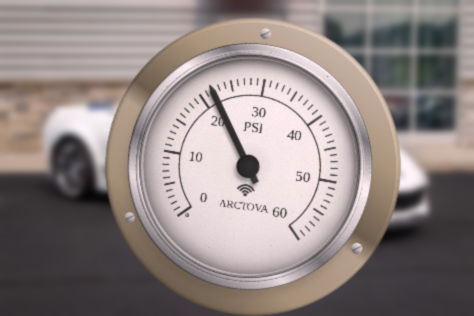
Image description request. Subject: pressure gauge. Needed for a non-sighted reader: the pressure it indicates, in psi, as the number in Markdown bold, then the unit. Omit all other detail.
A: **22** psi
